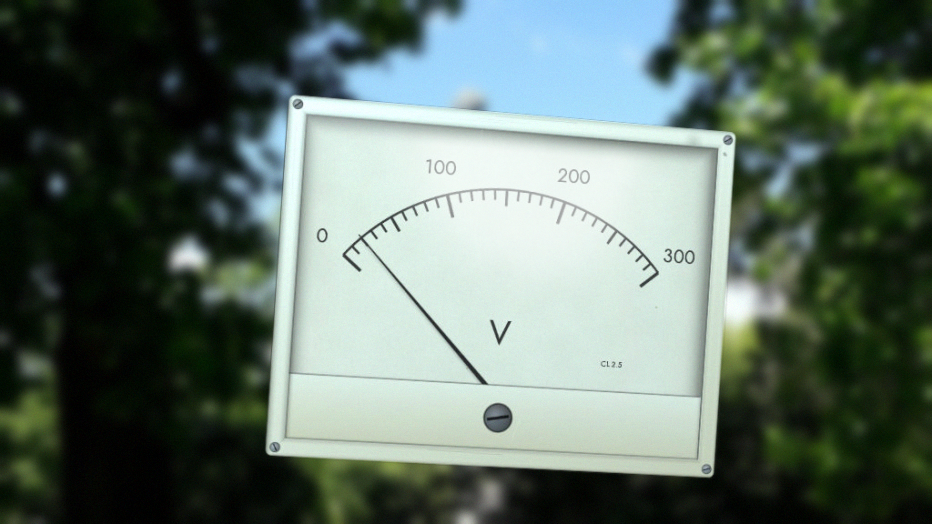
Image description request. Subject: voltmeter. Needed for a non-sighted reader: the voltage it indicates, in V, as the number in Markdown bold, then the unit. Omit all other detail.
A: **20** V
